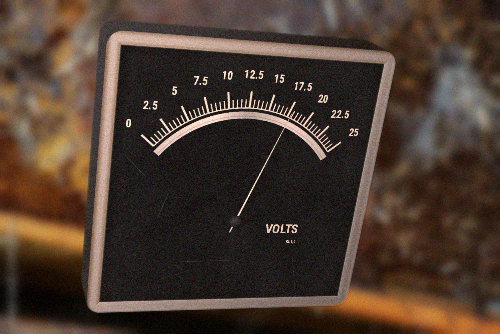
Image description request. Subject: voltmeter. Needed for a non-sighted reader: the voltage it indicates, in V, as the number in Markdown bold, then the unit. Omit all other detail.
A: **17.5** V
